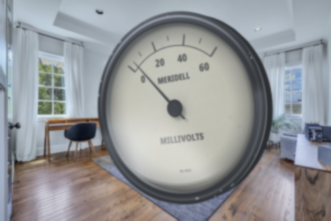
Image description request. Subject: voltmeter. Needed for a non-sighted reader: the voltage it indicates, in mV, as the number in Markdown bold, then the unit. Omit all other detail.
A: **5** mV
